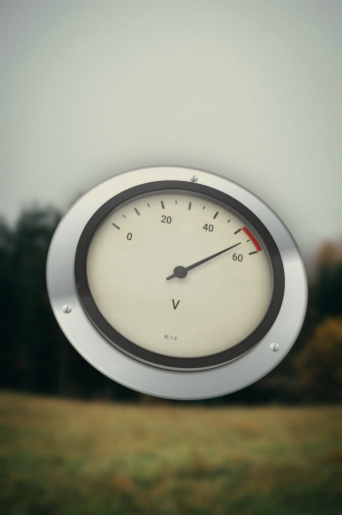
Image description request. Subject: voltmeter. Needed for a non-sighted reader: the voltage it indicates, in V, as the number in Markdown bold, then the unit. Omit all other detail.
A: **55** V
